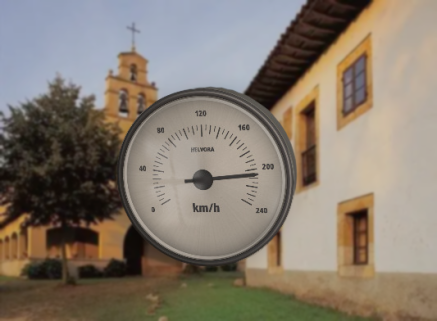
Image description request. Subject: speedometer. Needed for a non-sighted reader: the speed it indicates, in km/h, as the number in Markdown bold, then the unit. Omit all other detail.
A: **205** km/h
